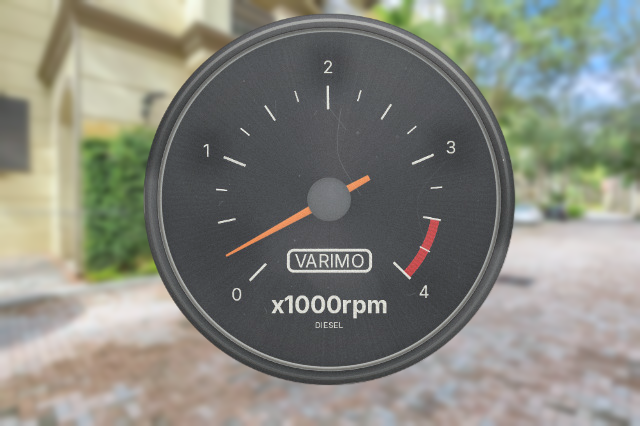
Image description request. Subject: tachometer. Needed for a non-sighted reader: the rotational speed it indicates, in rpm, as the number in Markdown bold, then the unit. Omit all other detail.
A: **250** rpm
